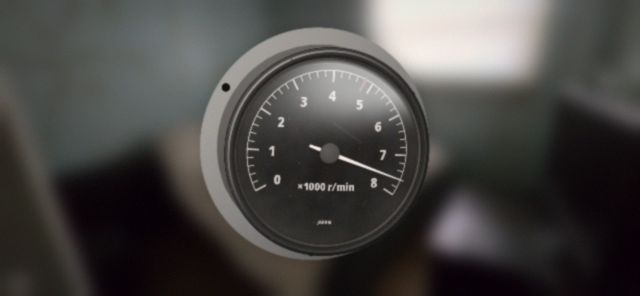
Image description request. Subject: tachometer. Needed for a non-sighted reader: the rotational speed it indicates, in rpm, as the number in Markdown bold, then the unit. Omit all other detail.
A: **7600** rpm
